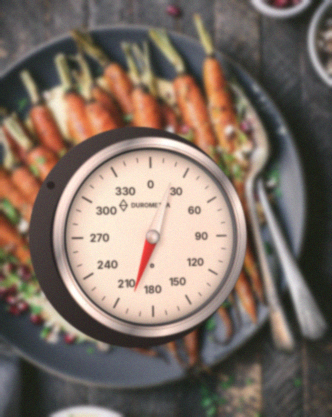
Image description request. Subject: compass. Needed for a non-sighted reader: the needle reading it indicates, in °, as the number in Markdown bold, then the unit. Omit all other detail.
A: **200** °
